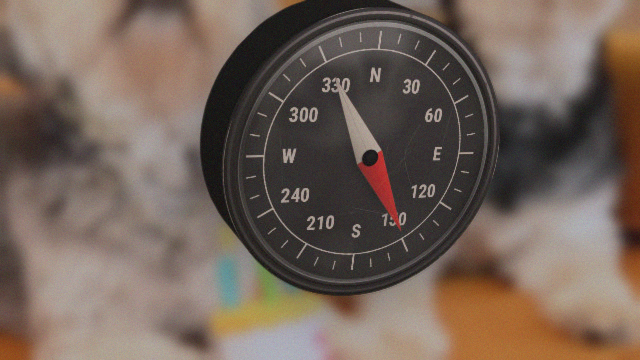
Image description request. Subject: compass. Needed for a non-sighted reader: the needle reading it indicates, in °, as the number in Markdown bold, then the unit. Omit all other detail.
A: **150** °
